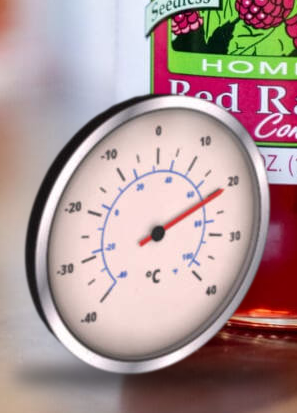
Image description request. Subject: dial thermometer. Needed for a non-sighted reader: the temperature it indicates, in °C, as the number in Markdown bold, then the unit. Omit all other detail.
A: **20** °C
